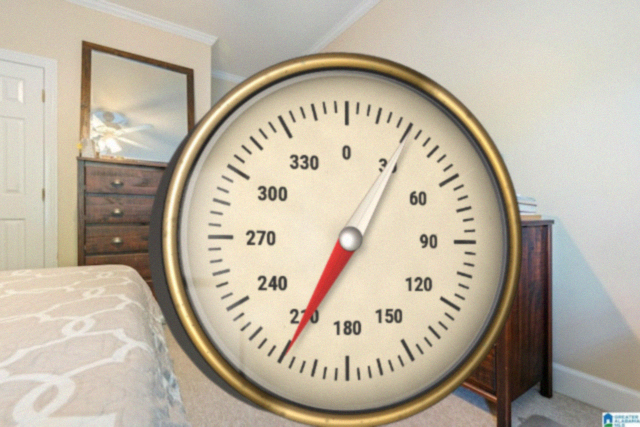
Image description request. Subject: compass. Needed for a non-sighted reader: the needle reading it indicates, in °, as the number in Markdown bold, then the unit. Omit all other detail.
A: **210** °
